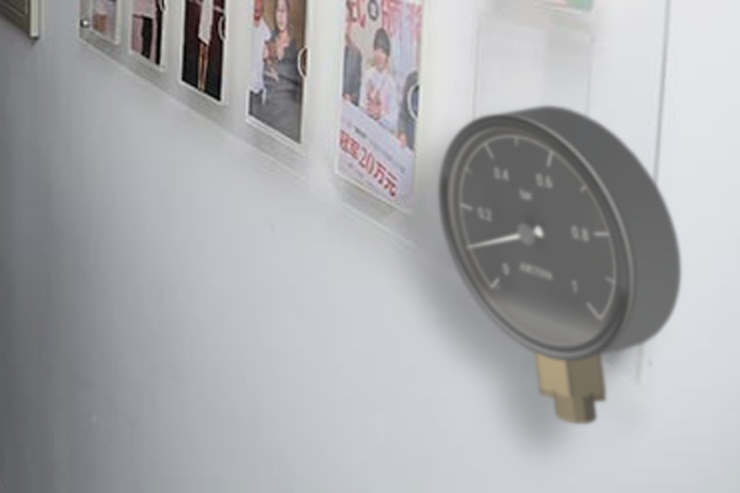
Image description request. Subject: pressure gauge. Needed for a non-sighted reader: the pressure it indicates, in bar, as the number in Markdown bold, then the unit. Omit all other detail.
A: **0.1** bar
